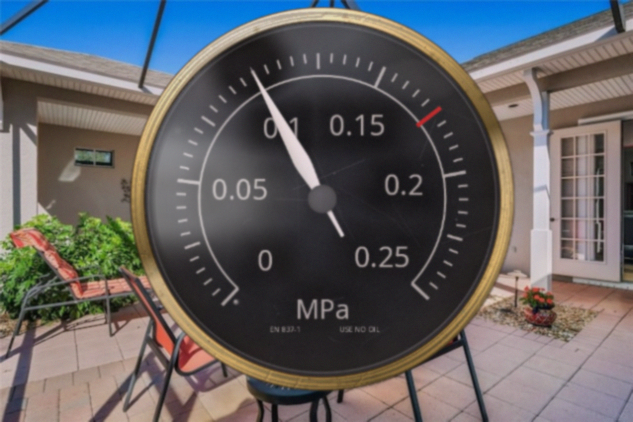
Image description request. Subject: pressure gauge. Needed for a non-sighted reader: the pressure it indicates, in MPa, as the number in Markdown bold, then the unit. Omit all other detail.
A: **0.1** MPa
